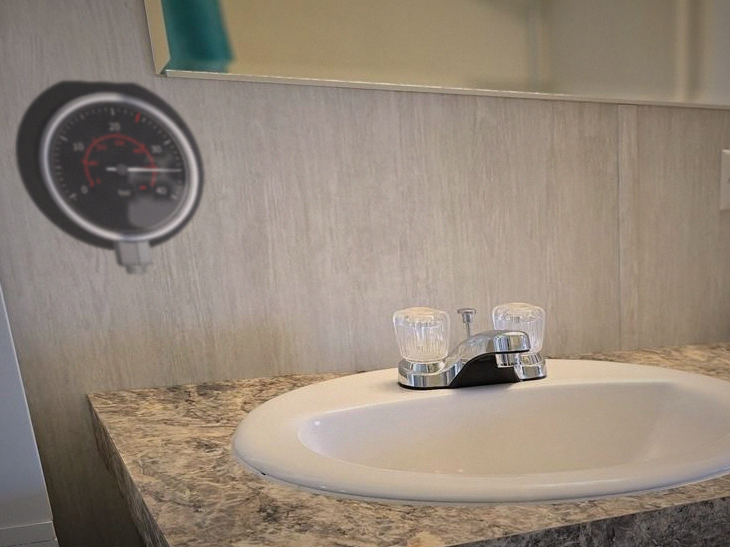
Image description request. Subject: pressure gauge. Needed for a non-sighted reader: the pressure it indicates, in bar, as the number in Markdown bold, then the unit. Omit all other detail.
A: **35** bar
